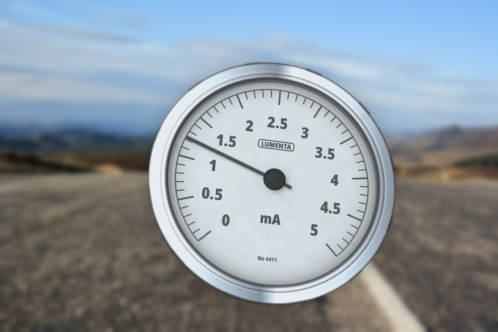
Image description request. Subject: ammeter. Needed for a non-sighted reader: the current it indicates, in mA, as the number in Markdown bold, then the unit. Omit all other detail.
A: **1.2** mA
